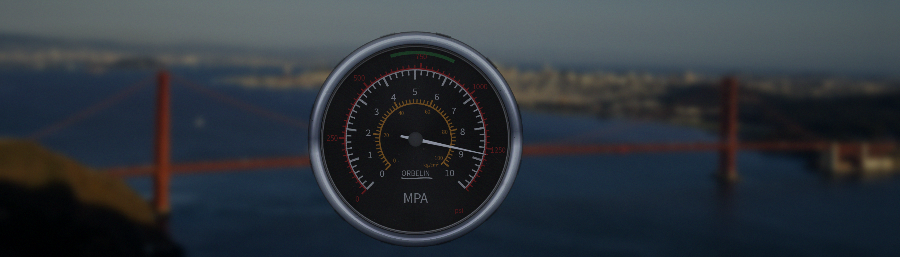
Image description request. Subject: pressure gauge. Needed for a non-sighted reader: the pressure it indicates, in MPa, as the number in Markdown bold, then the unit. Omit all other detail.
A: **8.8** MPa
